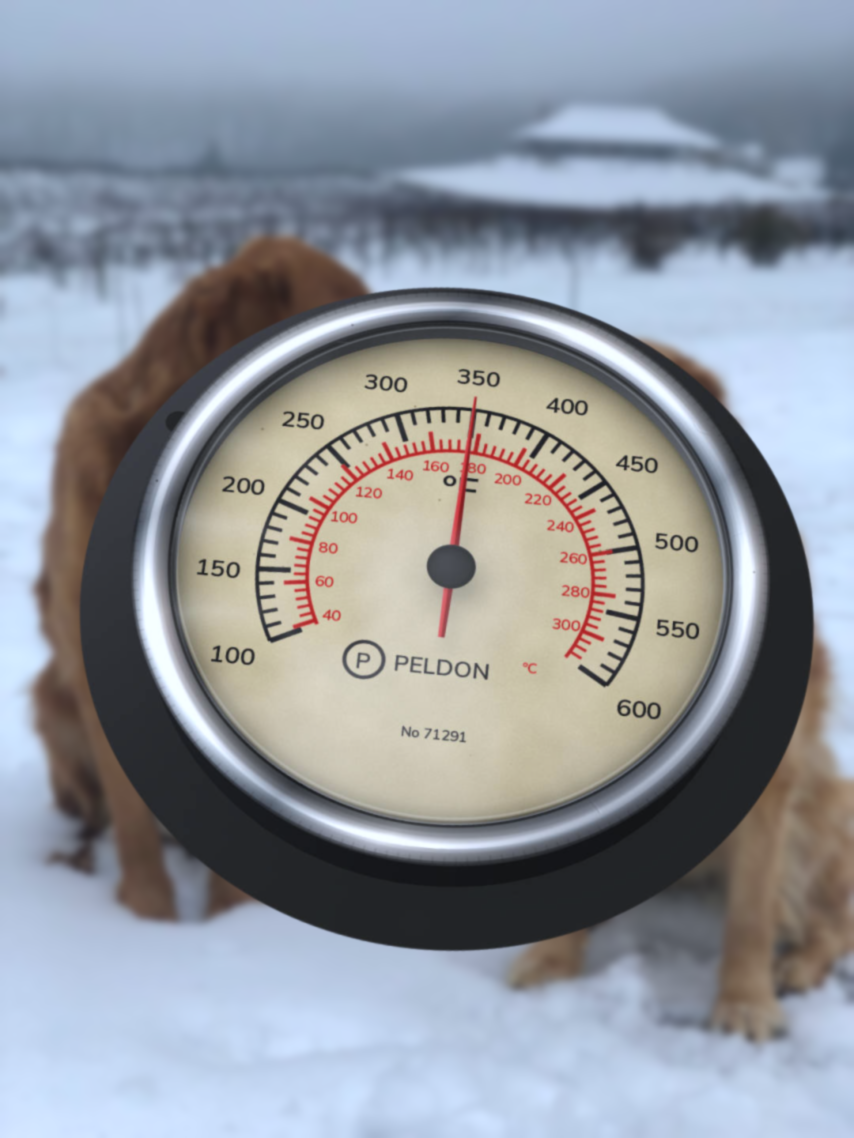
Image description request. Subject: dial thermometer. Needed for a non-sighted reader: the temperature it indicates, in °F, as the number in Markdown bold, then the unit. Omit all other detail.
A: **350** °F
